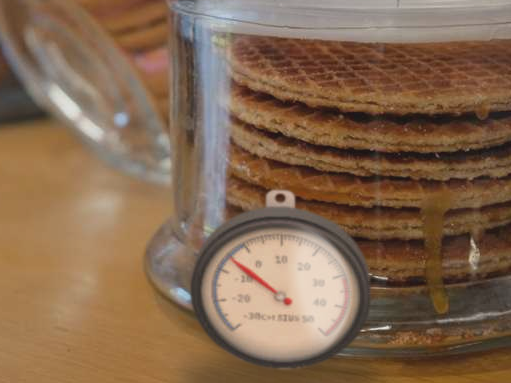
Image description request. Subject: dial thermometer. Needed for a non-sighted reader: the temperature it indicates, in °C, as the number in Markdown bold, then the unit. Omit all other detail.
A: **-5** °C
